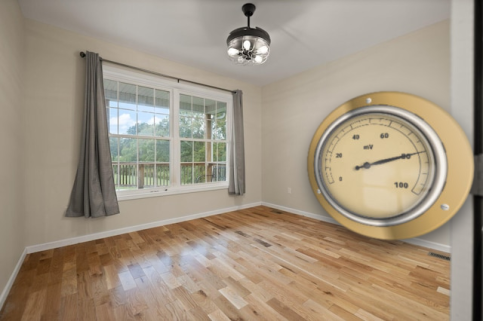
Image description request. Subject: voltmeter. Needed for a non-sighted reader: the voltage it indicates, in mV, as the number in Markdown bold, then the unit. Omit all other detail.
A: **80** mV
